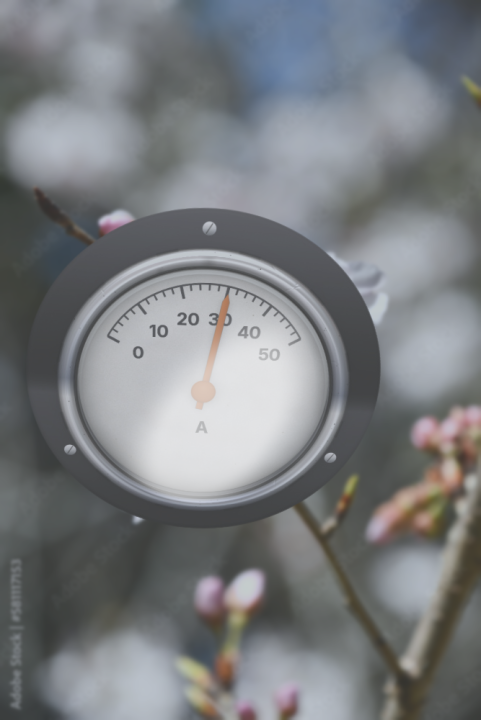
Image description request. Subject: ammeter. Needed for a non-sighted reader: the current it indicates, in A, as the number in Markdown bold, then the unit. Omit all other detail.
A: **30** A
